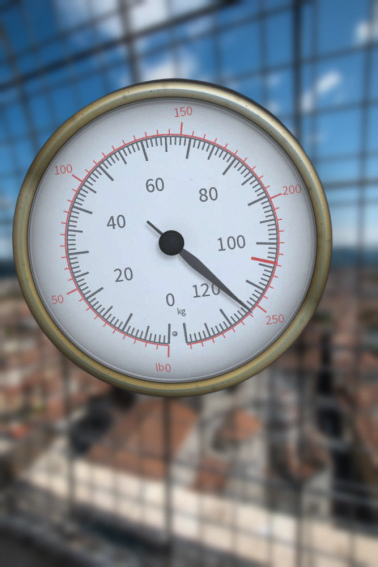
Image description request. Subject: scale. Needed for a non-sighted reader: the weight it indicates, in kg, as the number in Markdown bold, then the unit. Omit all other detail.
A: **115** kg
